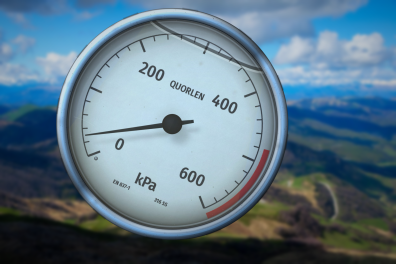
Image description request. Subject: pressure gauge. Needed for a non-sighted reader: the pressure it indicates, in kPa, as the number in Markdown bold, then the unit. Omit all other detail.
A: **30** kPa
